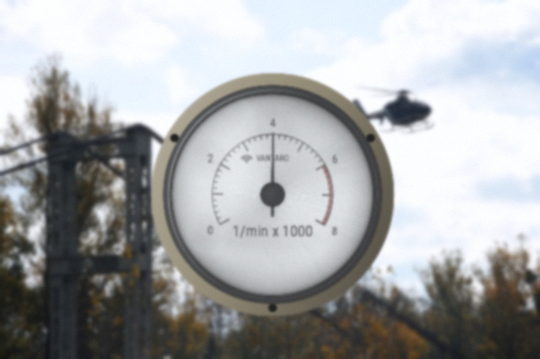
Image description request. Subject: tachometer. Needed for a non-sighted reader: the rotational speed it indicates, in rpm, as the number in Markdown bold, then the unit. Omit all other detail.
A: **4000** rpm
